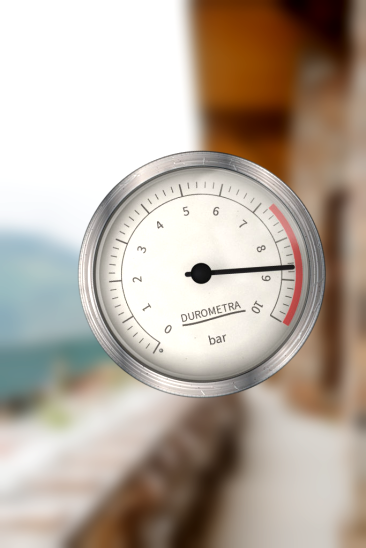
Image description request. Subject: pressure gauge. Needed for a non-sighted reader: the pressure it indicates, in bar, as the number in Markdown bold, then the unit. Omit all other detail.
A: **8.7** bar
